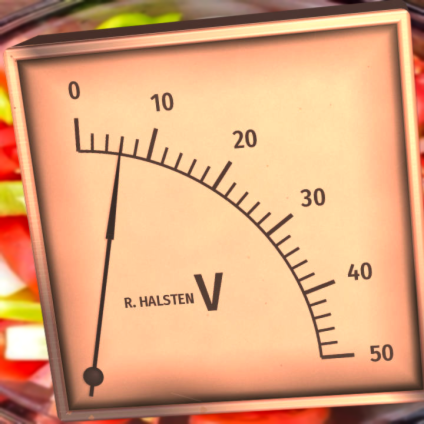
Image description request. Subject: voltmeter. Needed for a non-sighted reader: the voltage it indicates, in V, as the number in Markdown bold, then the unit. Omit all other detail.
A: **6** V
